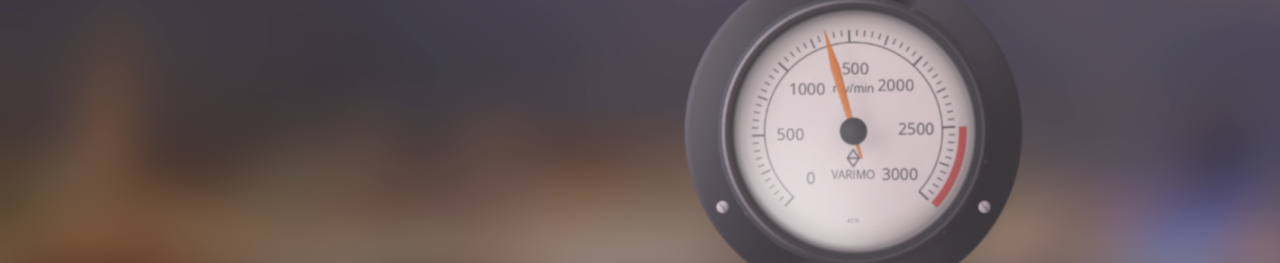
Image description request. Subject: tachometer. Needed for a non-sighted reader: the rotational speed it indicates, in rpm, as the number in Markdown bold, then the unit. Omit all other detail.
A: **1350** rpm
